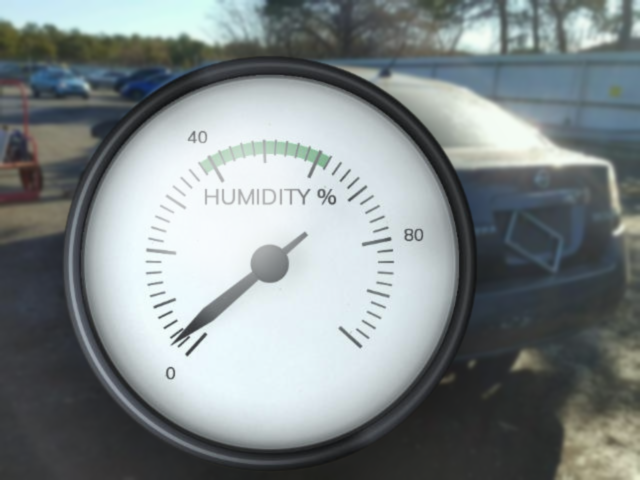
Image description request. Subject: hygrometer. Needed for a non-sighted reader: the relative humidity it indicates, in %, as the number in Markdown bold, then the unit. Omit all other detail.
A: **3** %
